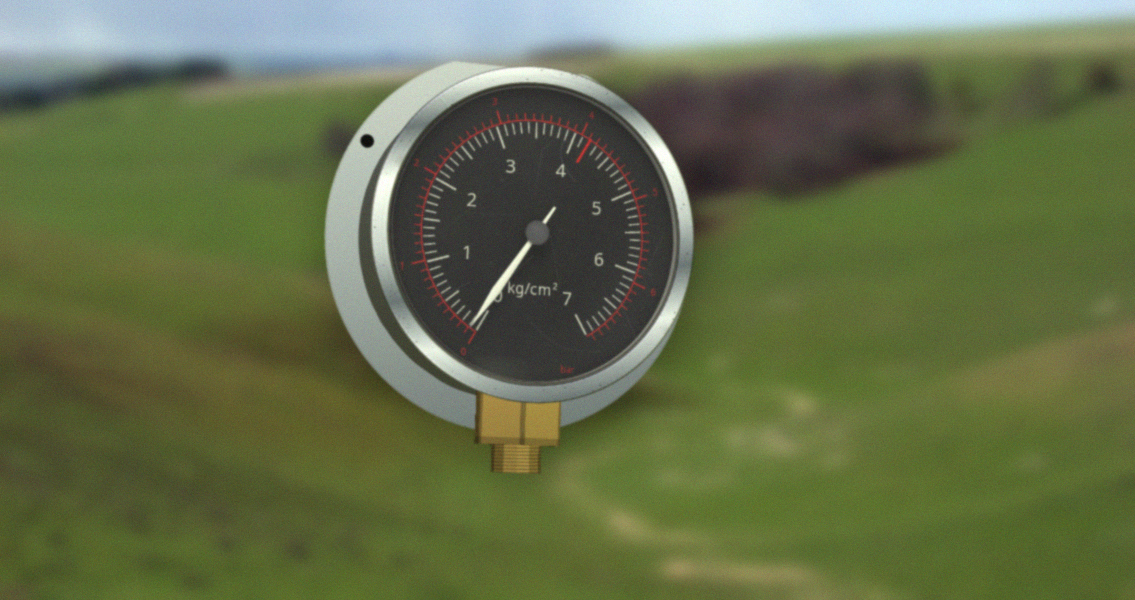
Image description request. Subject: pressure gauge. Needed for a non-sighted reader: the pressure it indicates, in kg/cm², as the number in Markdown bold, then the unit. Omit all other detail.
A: **0.1** kg/cm²
